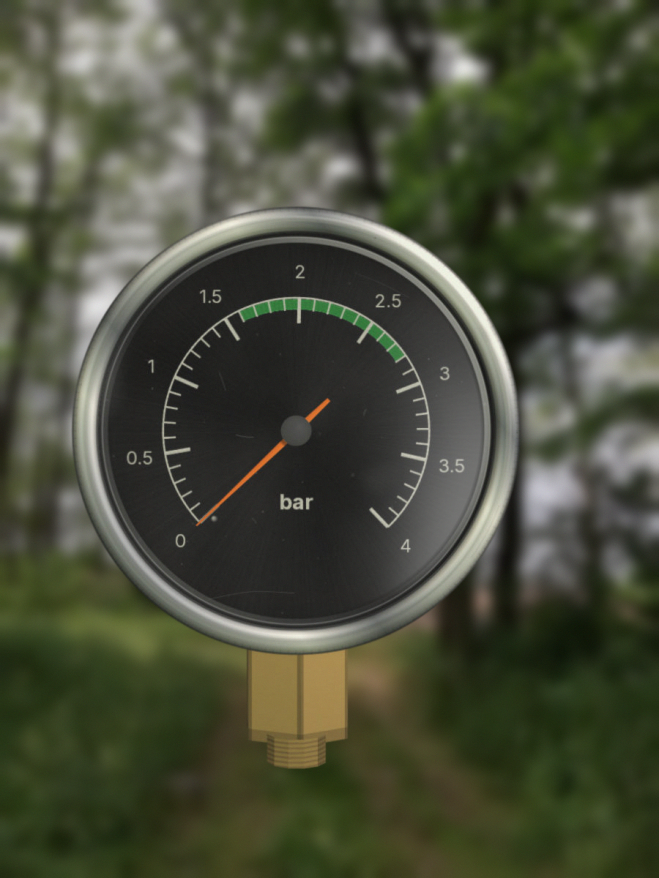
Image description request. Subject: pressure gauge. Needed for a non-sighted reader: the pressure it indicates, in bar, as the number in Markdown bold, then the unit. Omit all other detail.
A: **0** bar
